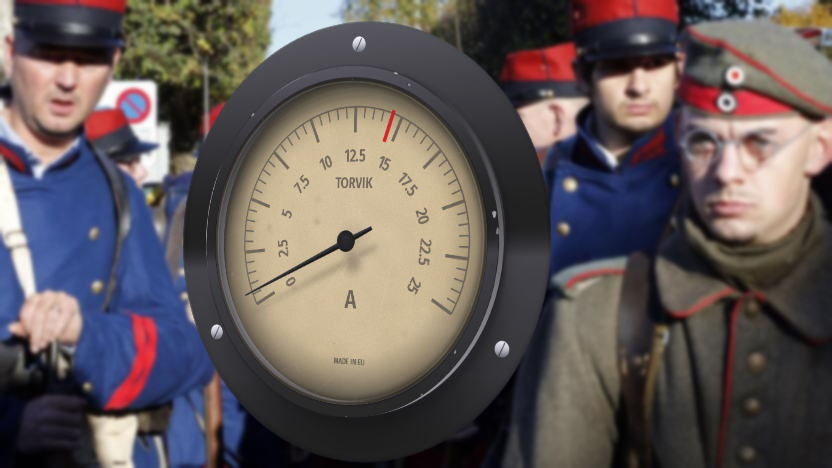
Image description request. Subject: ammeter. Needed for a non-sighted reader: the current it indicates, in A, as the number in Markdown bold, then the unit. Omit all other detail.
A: **0.5** A
